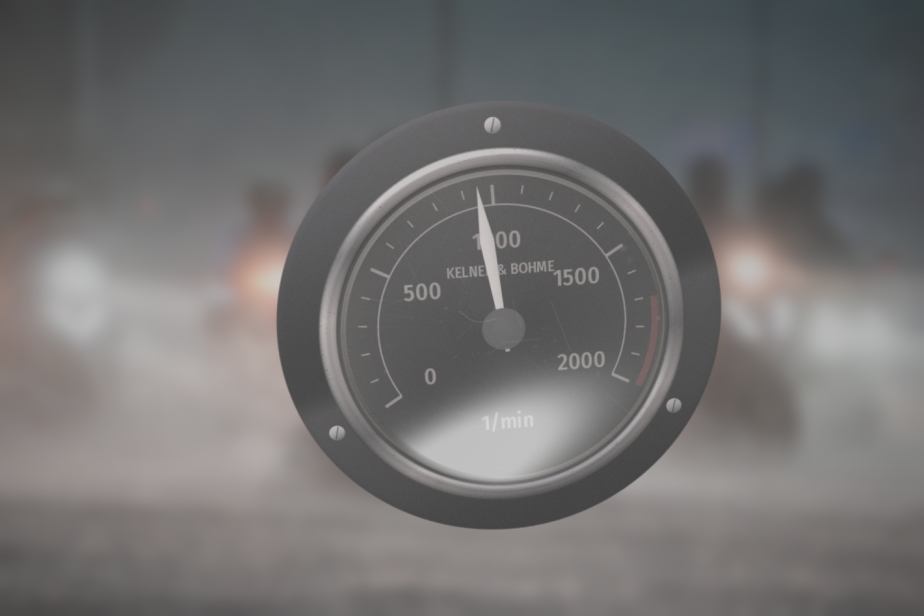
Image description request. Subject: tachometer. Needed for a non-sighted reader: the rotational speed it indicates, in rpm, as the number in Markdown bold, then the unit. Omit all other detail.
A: **950** rpm
